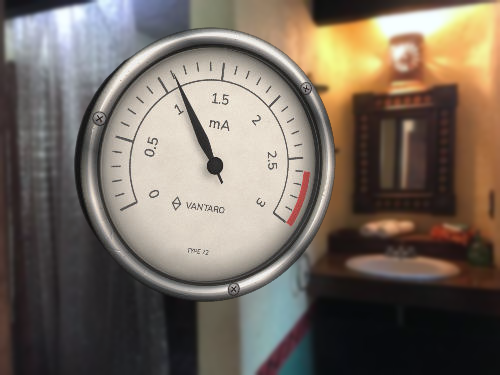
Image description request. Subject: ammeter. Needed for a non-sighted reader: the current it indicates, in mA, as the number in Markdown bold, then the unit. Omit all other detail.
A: **1.1** mA
